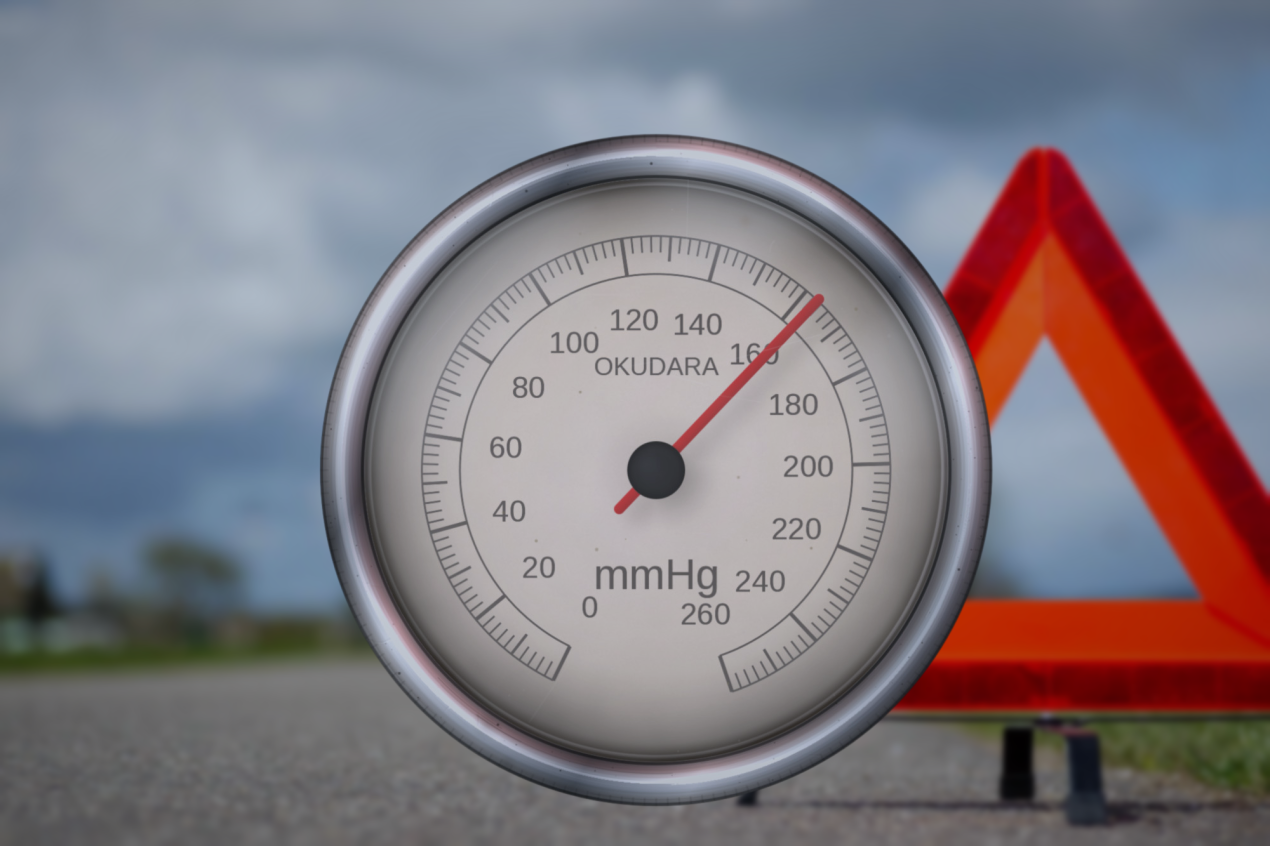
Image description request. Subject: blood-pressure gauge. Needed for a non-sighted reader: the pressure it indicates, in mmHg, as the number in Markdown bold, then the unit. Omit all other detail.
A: **163** mmHg
